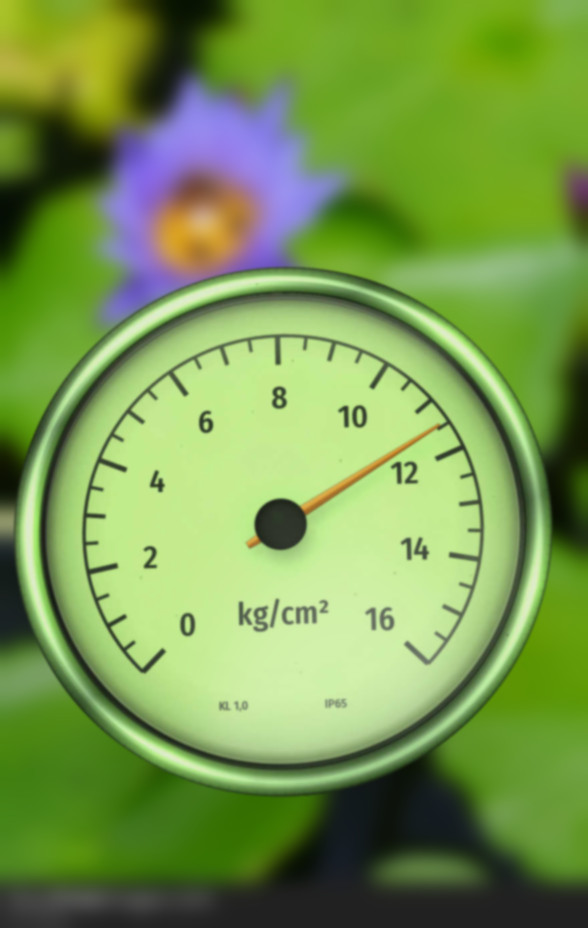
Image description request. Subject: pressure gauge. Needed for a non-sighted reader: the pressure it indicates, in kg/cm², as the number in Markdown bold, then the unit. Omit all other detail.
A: **11.5** kg/cm²
